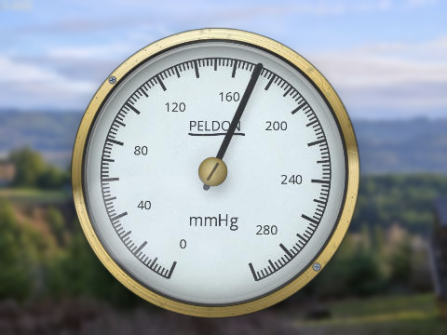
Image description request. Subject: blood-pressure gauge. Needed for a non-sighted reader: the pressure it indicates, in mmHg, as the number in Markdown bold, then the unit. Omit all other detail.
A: **172** mmHg
